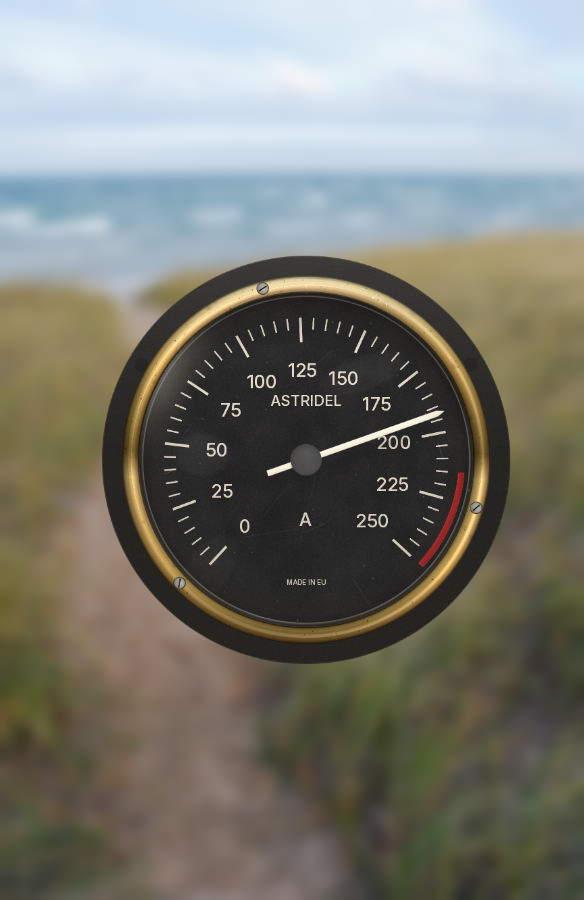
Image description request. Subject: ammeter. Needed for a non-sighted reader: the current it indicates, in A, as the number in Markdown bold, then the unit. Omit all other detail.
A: **192.5** A
